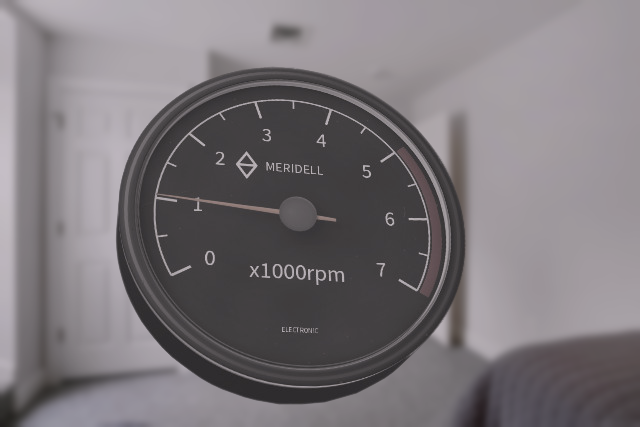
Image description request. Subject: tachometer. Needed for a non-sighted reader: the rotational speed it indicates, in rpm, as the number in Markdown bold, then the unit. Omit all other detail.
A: **1000** rpm
